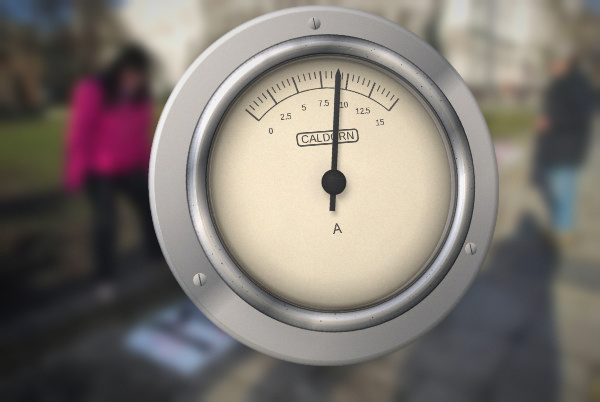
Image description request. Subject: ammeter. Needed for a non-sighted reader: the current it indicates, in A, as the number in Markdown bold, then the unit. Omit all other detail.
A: **9** A
